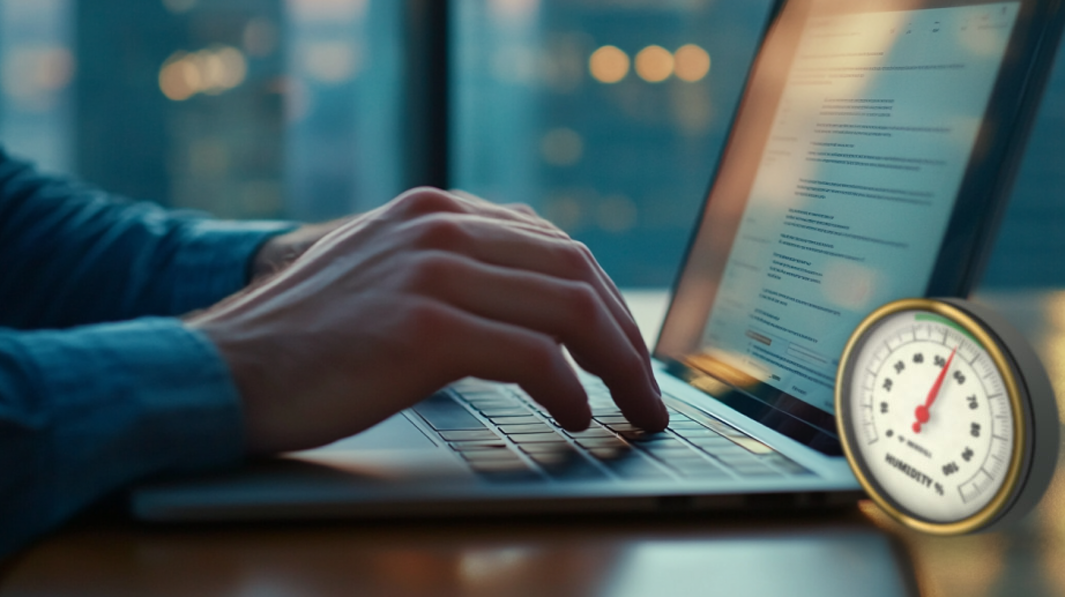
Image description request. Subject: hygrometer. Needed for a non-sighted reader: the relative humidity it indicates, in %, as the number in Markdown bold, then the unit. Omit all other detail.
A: **55** %
